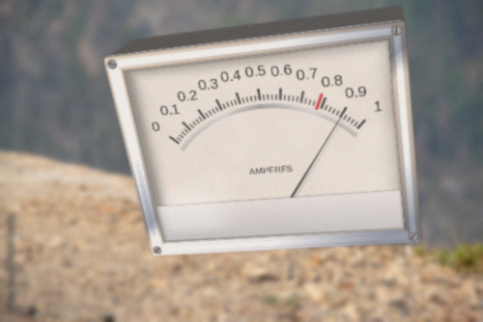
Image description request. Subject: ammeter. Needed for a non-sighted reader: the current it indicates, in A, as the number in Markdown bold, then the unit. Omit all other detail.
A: **0.9** A
